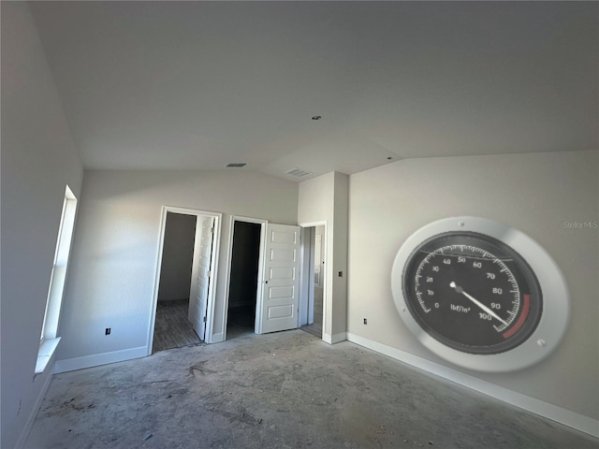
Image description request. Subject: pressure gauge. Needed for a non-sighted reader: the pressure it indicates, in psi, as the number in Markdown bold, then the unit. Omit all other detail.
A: **95** psi
